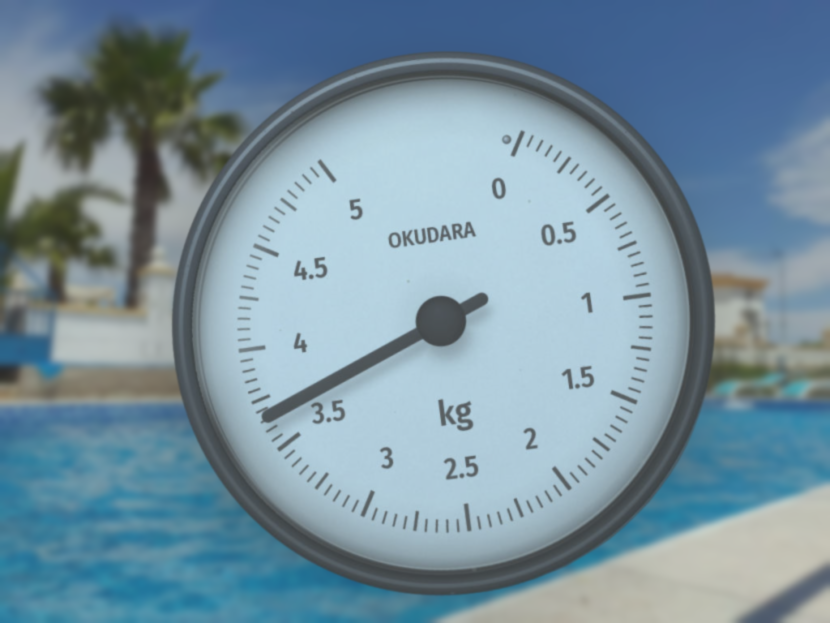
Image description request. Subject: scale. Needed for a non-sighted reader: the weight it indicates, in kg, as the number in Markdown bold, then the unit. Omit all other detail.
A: **3.65** kg
